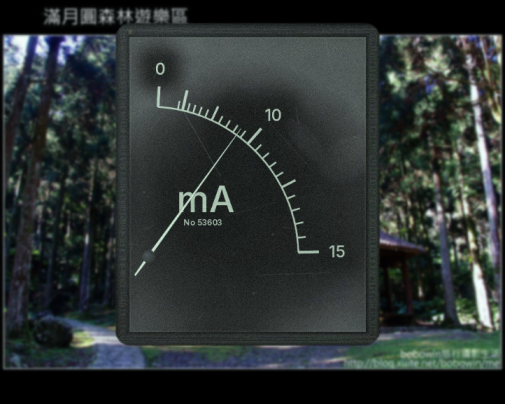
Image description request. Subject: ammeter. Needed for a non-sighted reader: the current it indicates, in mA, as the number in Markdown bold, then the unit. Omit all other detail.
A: **9.25** mA
